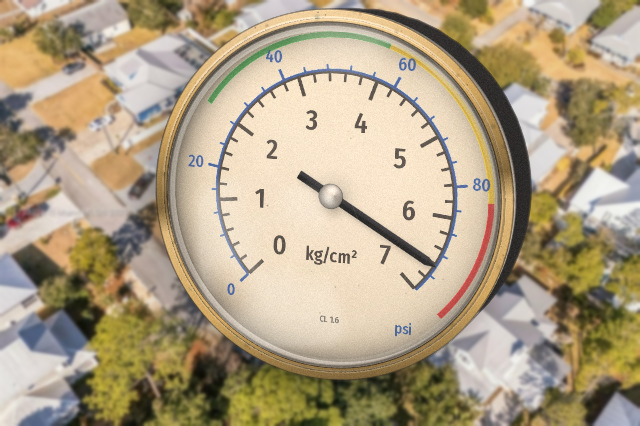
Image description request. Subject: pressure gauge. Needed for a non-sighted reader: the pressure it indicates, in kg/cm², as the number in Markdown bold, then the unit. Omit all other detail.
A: **6.6** kg/cm²
